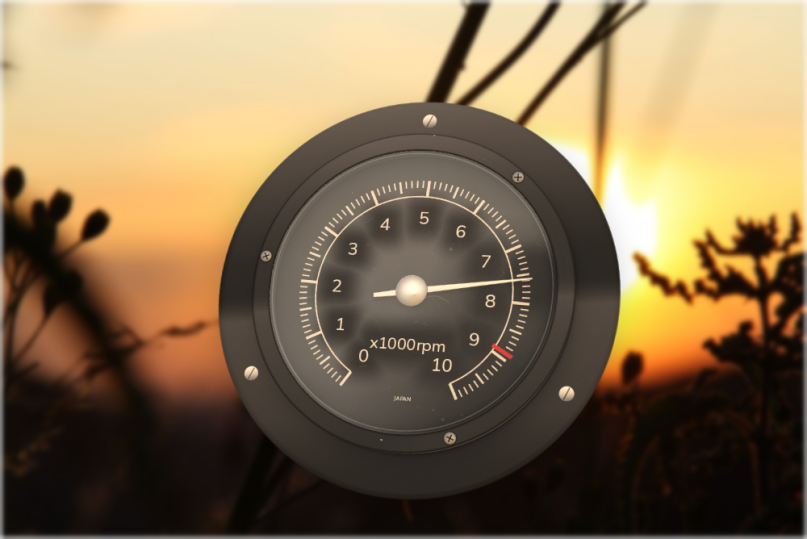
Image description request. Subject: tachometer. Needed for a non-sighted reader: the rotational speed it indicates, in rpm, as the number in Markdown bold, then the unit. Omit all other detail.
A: **7600** rpm
